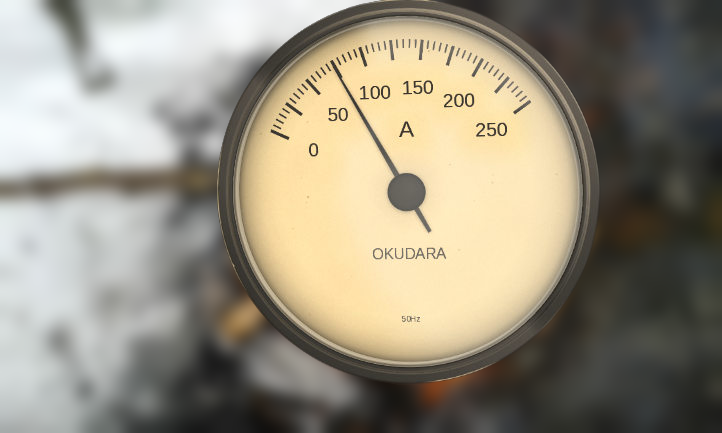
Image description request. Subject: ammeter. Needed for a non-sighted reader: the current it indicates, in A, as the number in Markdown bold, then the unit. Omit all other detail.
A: **75** A
